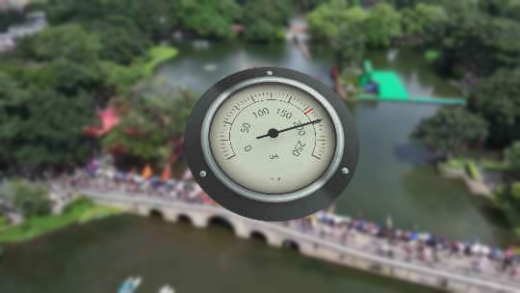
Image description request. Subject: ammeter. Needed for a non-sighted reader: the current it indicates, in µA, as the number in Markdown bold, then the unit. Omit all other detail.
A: **200** µA
